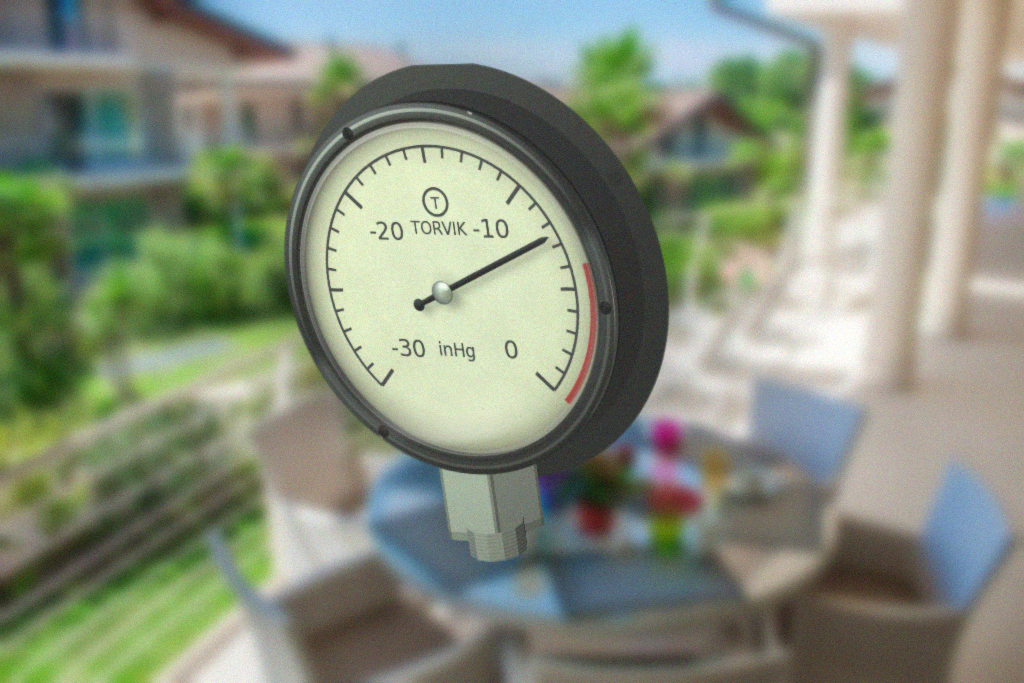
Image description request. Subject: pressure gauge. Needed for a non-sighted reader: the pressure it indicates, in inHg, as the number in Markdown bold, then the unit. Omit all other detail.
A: **-7.5** inHg
